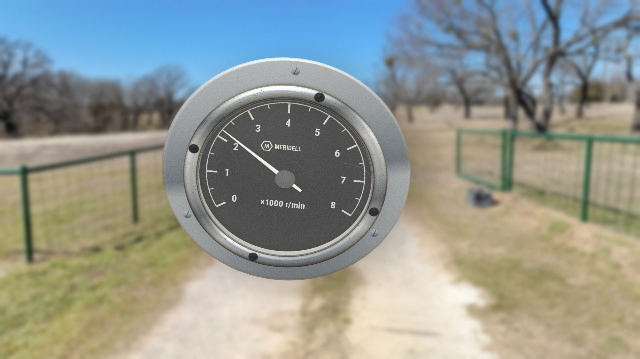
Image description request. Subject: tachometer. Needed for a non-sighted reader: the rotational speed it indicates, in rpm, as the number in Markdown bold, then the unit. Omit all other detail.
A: **2250** rpm
